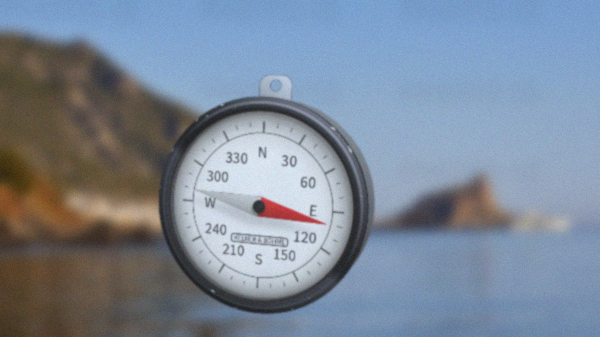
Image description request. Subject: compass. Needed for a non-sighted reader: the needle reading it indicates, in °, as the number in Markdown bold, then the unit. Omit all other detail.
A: **100** °
